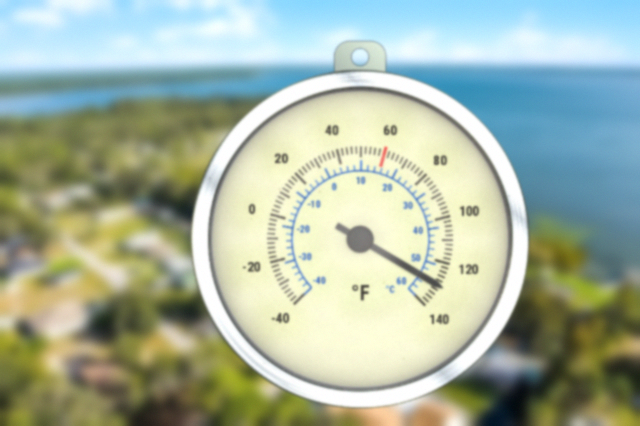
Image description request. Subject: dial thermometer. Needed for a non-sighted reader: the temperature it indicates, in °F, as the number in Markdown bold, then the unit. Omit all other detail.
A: **130** °F
